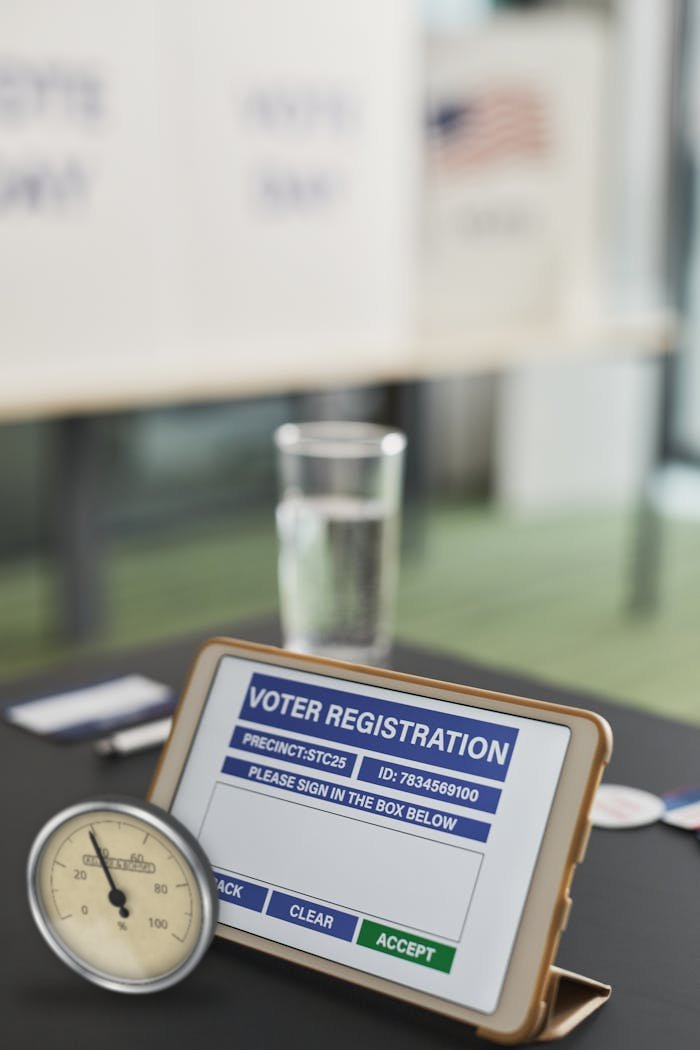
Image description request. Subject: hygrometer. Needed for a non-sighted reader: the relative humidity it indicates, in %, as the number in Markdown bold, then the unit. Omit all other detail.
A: **40** %
